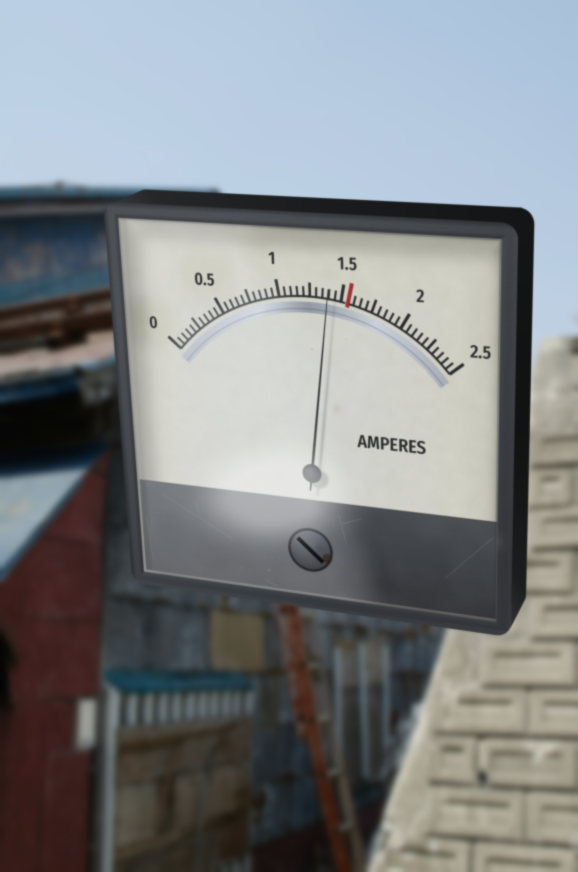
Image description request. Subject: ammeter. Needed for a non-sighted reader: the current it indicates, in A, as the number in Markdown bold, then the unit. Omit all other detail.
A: **1.4** A
